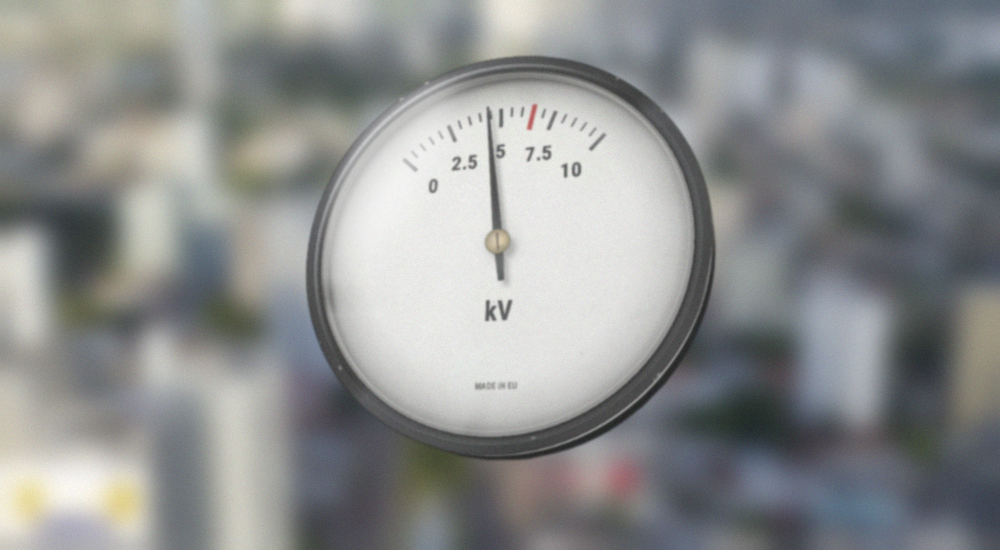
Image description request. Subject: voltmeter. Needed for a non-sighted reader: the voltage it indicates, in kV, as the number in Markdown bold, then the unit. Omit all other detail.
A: **4.5** kV
